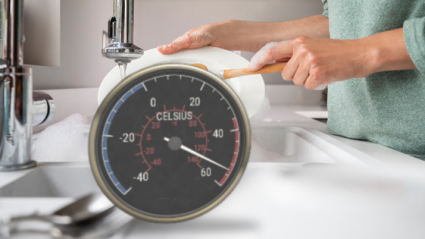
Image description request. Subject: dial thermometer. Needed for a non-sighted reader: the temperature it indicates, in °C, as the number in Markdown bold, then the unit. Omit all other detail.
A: **54** °C
